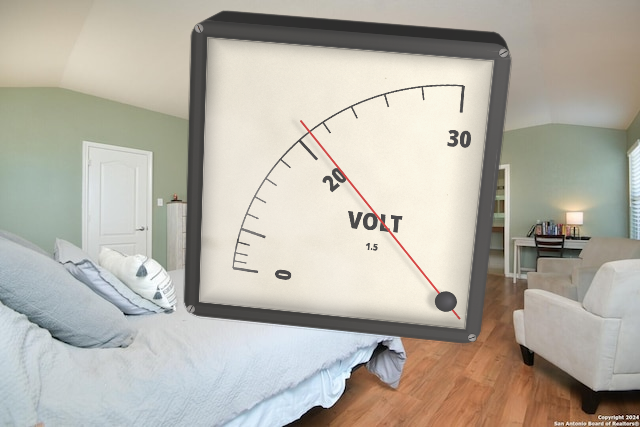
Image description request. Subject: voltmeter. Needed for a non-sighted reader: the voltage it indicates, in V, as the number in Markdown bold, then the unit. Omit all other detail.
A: **21** V
